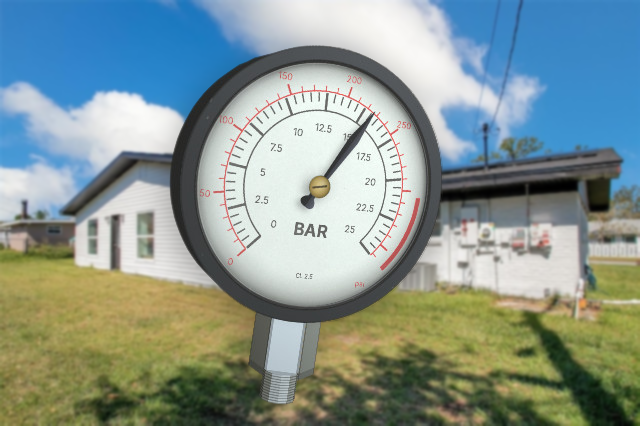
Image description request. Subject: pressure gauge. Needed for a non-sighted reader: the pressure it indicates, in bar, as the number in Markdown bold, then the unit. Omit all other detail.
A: **15.5** bar
